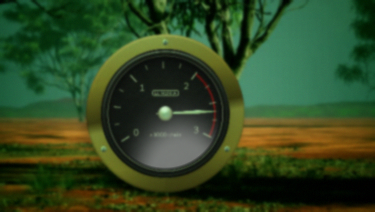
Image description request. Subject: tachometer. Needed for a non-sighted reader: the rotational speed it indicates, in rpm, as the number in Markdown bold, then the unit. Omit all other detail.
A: **2625** rpm
